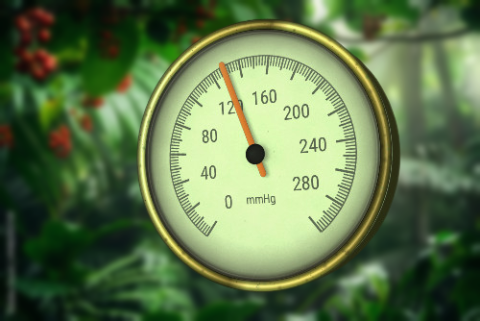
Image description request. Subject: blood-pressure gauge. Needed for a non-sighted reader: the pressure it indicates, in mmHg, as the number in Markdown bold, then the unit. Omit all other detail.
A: **130** mmHg
